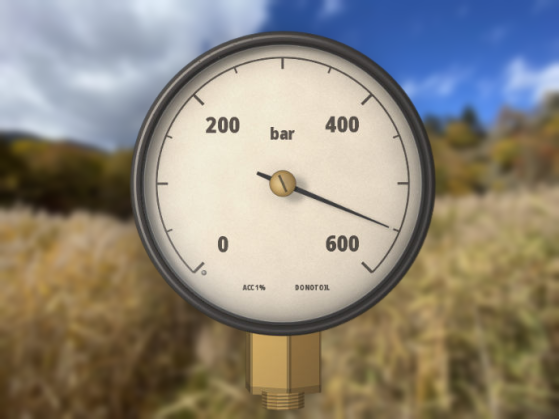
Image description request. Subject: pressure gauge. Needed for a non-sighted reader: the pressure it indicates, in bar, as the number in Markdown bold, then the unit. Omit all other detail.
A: **550** bar
